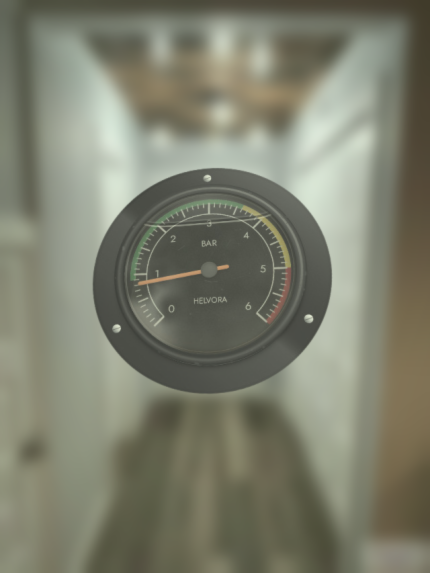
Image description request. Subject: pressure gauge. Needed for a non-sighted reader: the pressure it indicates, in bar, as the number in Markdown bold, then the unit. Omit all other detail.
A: **0.8** bar
